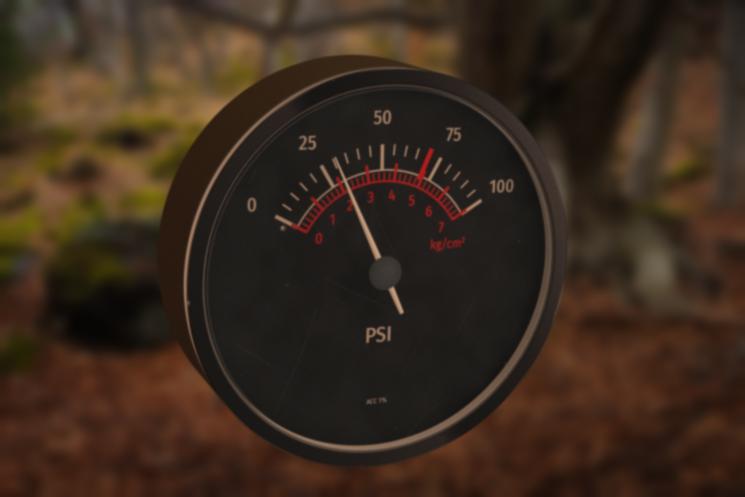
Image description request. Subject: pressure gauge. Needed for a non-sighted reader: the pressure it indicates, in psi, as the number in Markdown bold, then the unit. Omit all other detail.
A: **30** psi
